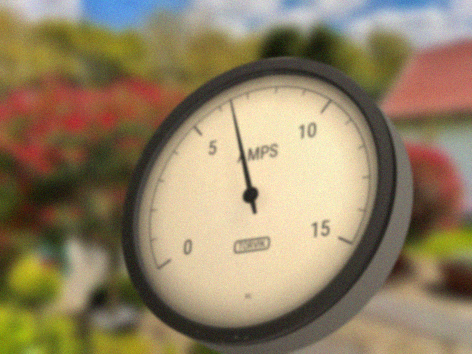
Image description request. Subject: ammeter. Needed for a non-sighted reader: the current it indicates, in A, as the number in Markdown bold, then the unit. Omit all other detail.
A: **6.5** A
